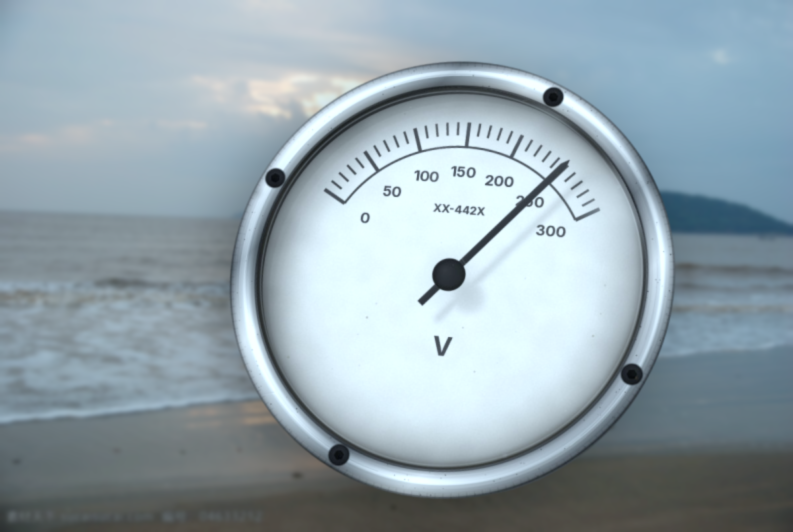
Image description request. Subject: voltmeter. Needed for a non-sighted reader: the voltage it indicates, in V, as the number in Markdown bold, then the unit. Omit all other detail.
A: **250** V
